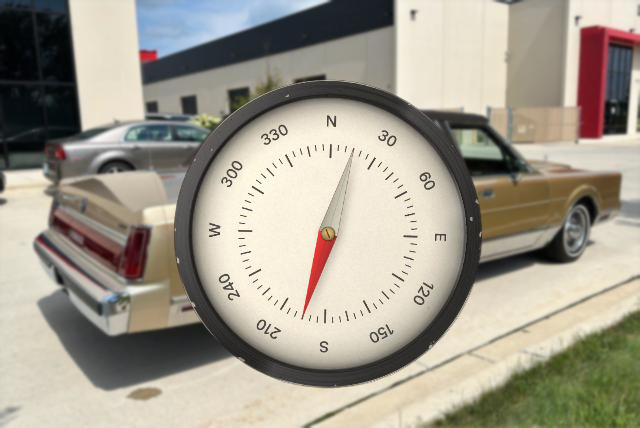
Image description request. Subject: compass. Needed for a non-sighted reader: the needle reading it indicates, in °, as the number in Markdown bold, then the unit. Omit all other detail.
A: **195** °
